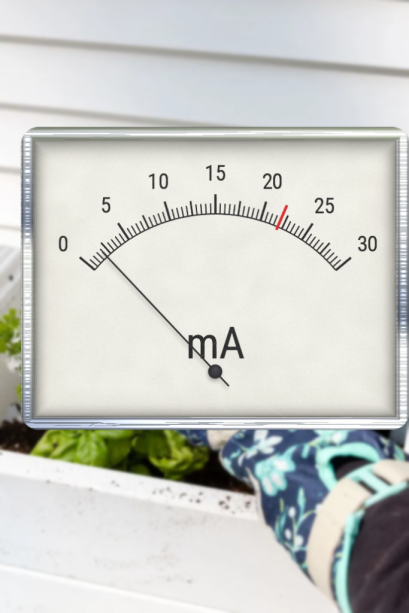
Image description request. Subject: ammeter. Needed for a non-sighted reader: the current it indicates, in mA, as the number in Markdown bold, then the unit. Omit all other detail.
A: **2** mA
